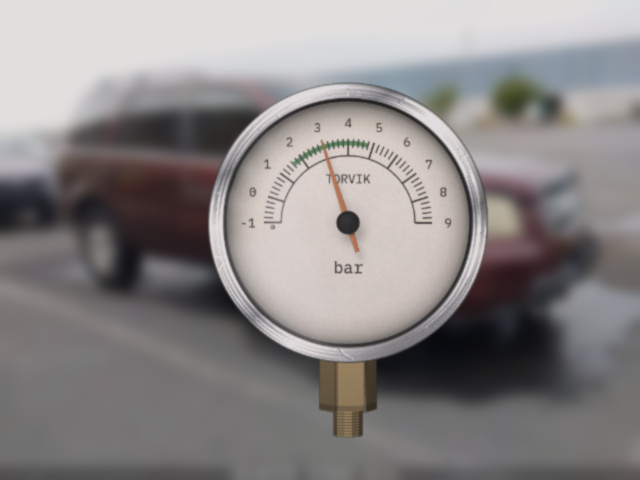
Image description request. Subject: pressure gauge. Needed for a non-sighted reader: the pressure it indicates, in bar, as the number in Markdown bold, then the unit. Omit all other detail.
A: **3** bar
